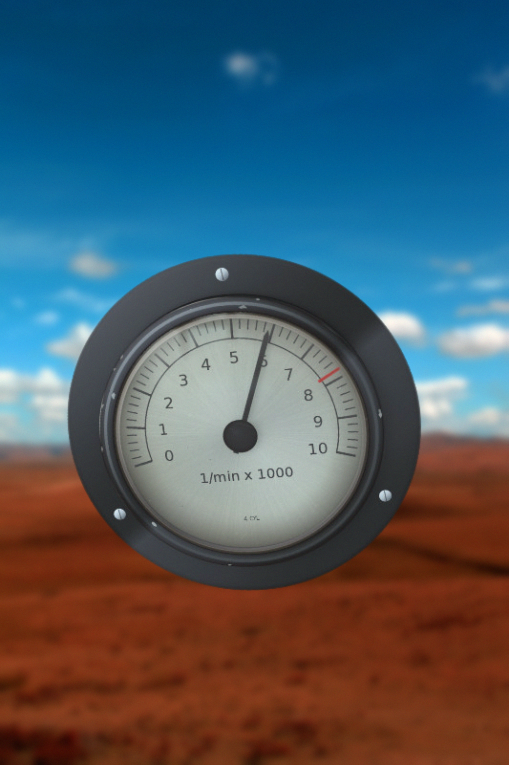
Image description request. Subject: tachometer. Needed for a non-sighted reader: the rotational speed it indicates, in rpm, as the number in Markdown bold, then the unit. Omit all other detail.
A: **5900** rpm
